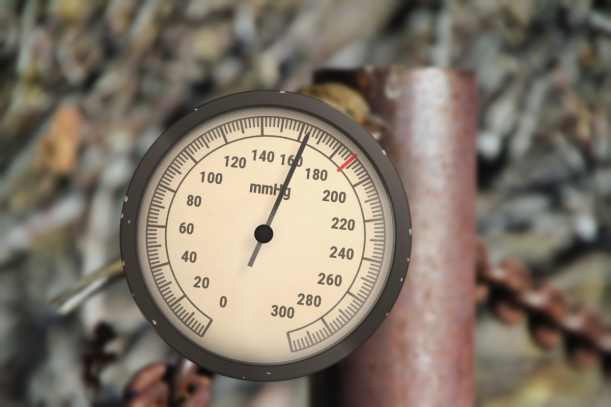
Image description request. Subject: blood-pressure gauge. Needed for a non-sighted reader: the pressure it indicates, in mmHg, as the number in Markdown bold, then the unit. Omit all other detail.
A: **164** mmHg
